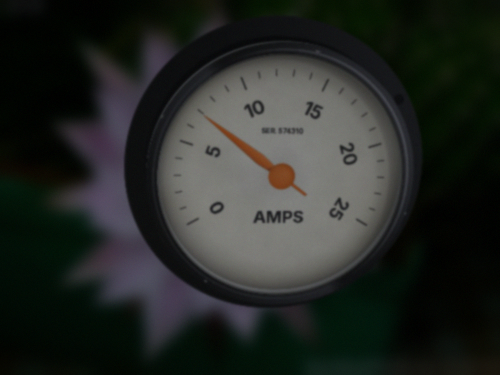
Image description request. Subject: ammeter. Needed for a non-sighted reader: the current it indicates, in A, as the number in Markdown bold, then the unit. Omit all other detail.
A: **7** A
